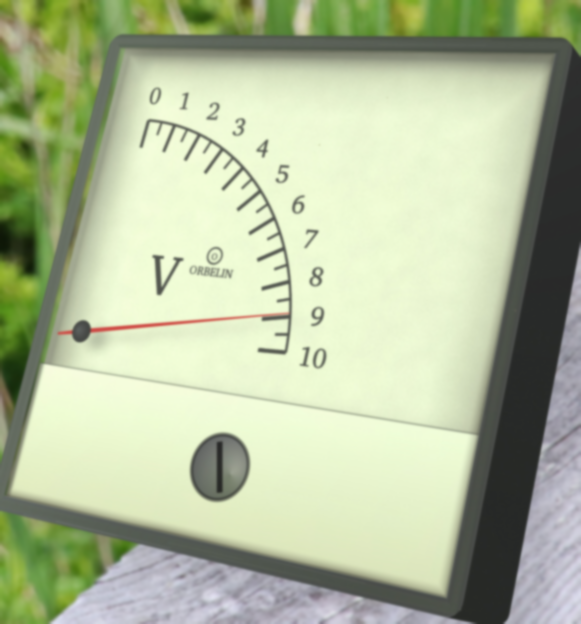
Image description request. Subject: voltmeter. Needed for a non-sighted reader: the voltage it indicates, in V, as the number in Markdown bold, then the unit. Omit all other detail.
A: **9** V
